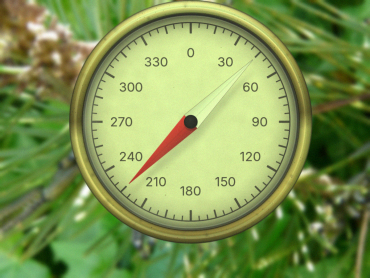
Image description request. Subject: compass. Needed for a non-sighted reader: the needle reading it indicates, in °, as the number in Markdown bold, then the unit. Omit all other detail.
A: **225** °
